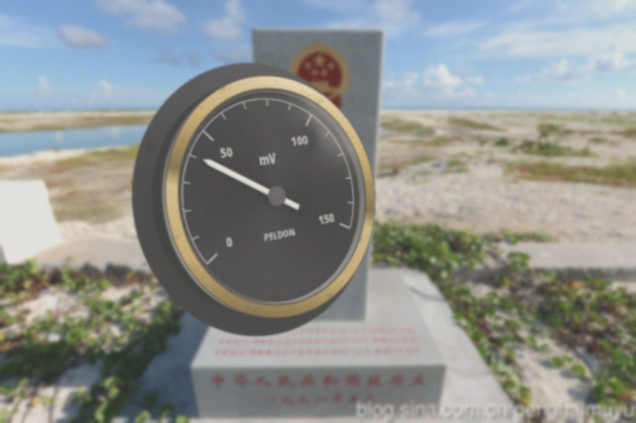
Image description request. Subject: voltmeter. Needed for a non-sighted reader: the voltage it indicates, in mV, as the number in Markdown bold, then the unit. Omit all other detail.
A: **40** mV
